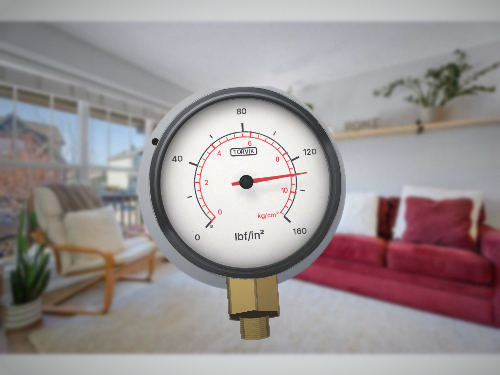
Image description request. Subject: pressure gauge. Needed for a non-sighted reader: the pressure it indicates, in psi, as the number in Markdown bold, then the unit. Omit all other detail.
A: **130** psi
